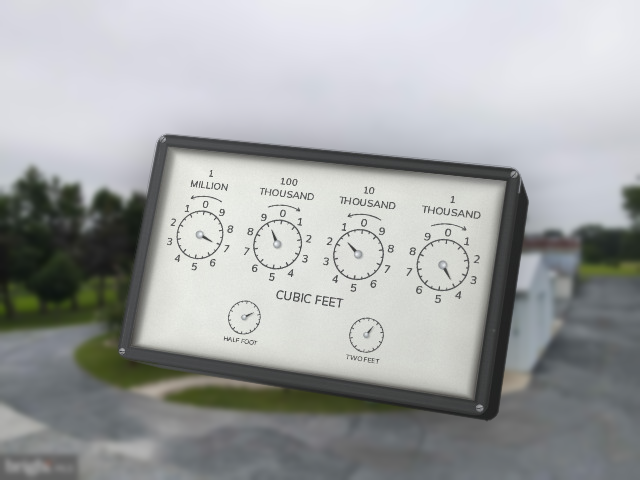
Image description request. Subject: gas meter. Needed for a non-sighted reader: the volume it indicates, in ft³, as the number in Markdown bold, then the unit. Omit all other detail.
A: **691400** ft³
